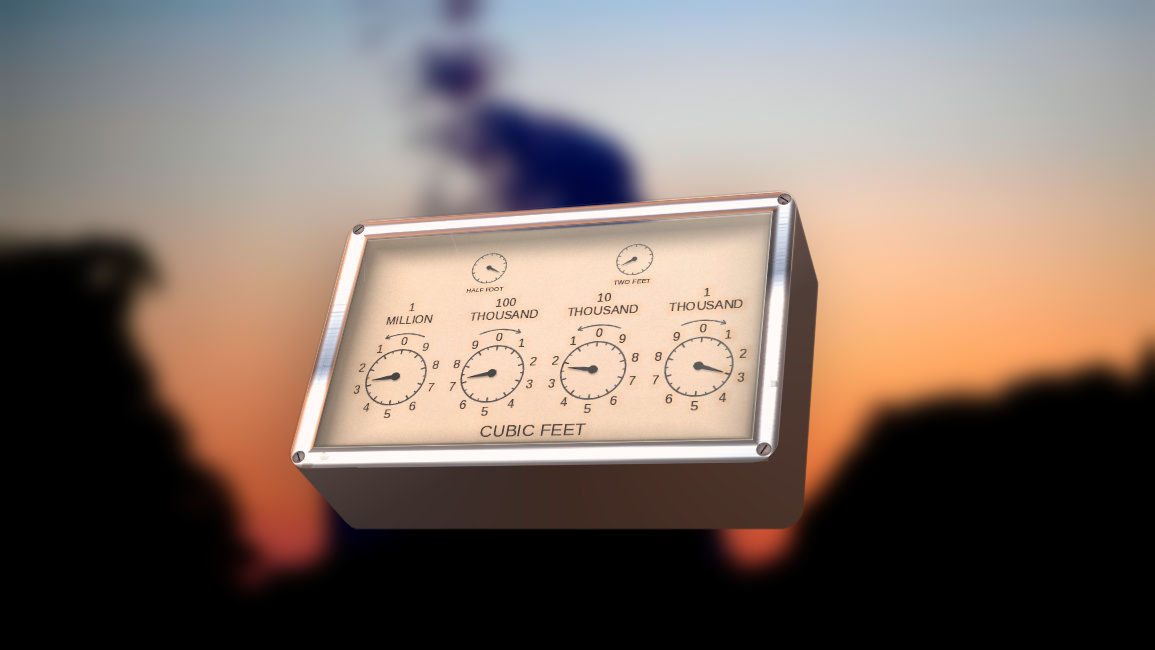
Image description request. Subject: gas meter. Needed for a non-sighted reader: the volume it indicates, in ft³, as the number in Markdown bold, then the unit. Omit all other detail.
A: **272300** ft³
